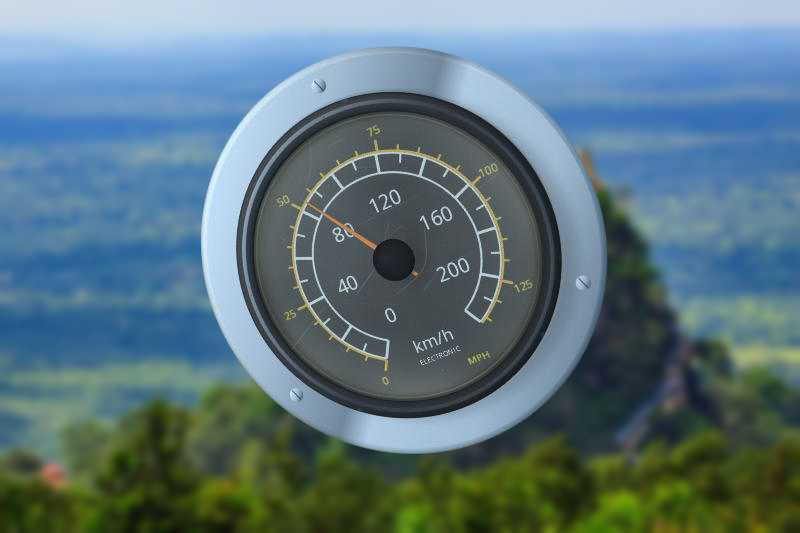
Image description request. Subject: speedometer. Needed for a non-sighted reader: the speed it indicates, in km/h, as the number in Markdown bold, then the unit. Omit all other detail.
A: **85** km/h
